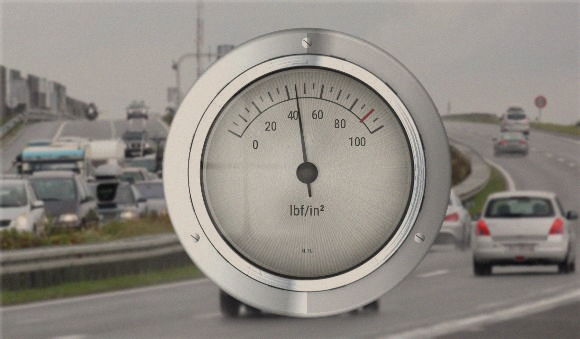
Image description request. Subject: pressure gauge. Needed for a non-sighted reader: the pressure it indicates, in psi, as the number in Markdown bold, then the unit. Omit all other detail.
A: **45** psi
